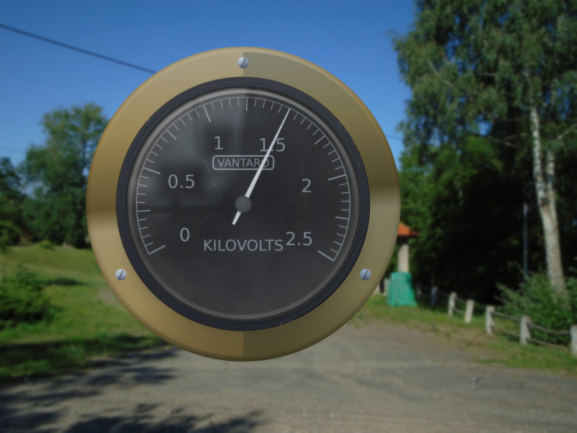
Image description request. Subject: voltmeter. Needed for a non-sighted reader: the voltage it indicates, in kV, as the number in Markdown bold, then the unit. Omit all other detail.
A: **1.5** kV
